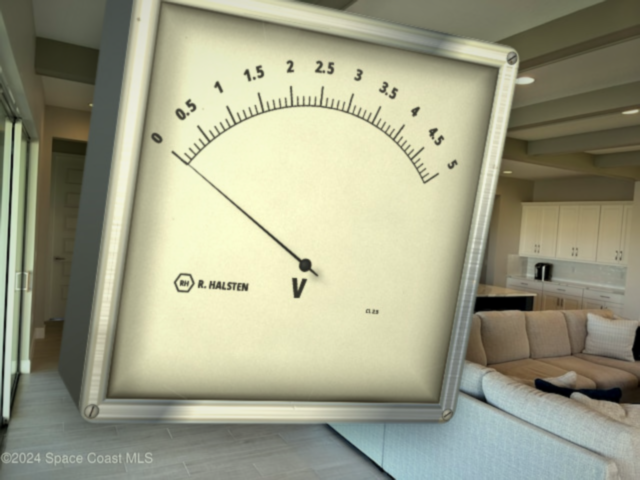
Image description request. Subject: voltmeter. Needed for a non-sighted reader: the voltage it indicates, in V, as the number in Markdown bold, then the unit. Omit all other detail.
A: **0** V
